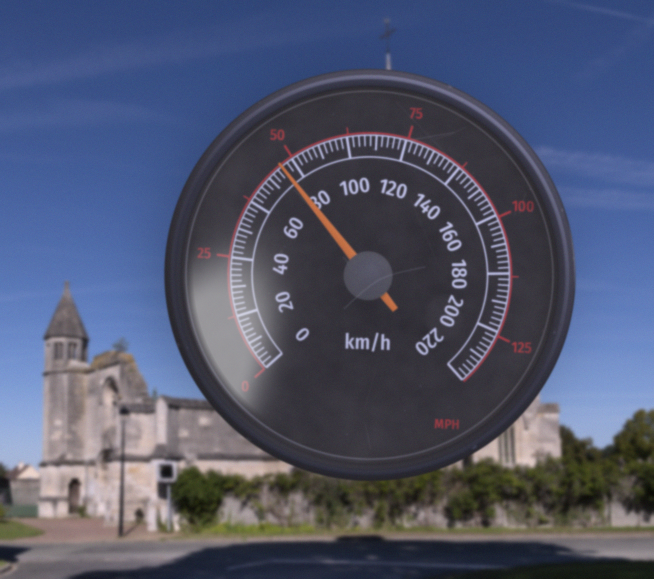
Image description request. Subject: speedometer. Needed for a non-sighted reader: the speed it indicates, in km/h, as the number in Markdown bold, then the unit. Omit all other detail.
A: **76** km/h
